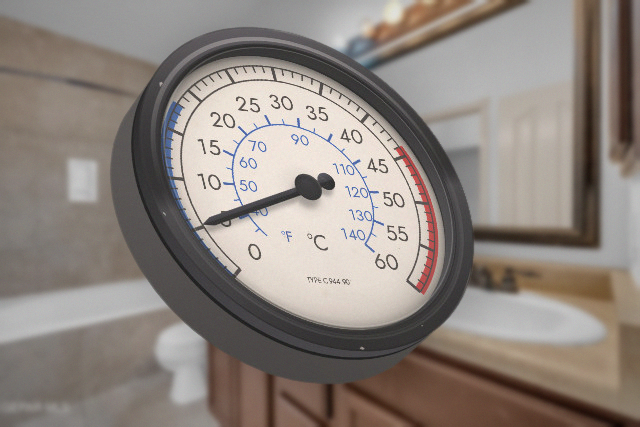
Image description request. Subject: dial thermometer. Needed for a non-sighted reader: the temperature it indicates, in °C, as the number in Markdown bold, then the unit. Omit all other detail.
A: **5** °C
